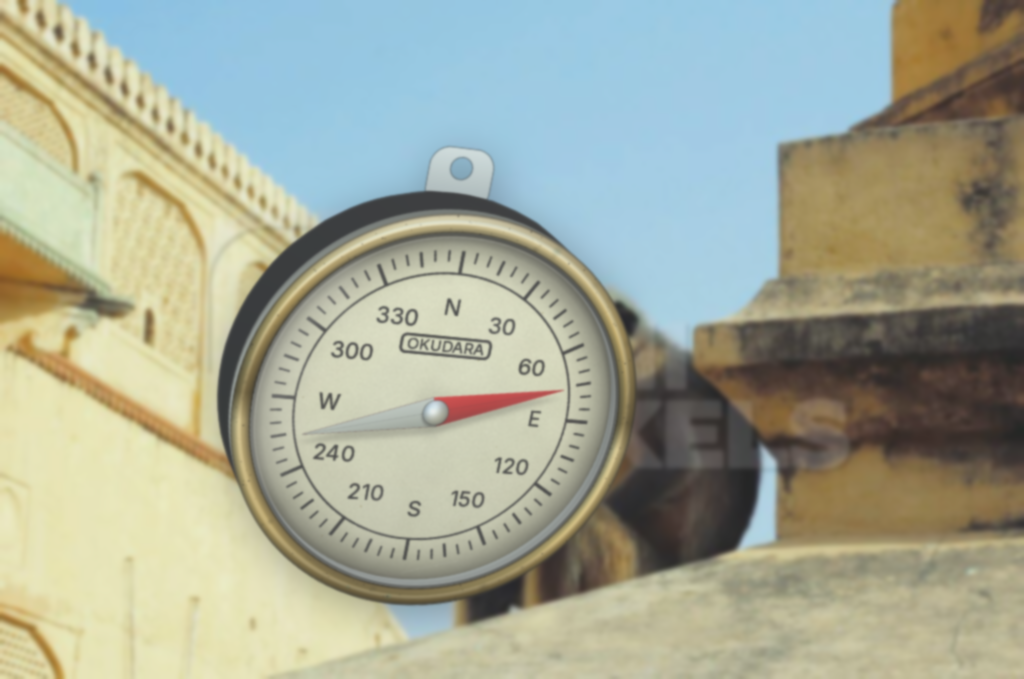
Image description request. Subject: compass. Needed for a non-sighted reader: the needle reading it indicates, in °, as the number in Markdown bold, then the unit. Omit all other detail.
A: **75** °
